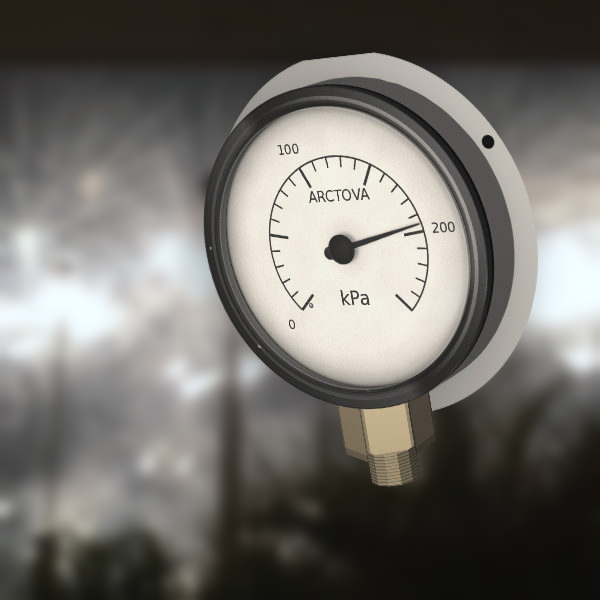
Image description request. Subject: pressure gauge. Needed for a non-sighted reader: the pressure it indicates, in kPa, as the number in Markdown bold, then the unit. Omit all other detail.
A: **195** kPa
